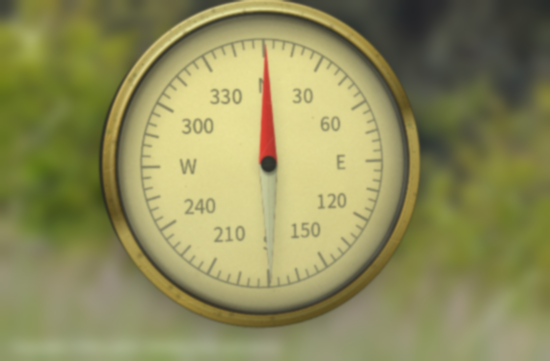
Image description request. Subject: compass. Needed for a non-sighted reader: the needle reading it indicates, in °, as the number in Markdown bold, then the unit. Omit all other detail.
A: **0** °
